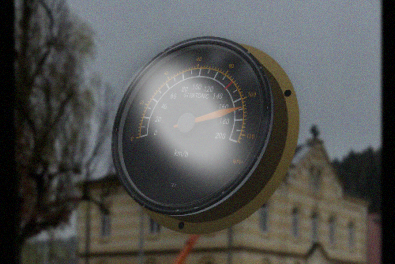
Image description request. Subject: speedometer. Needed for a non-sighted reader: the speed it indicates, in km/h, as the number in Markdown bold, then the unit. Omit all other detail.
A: **170** km/h
